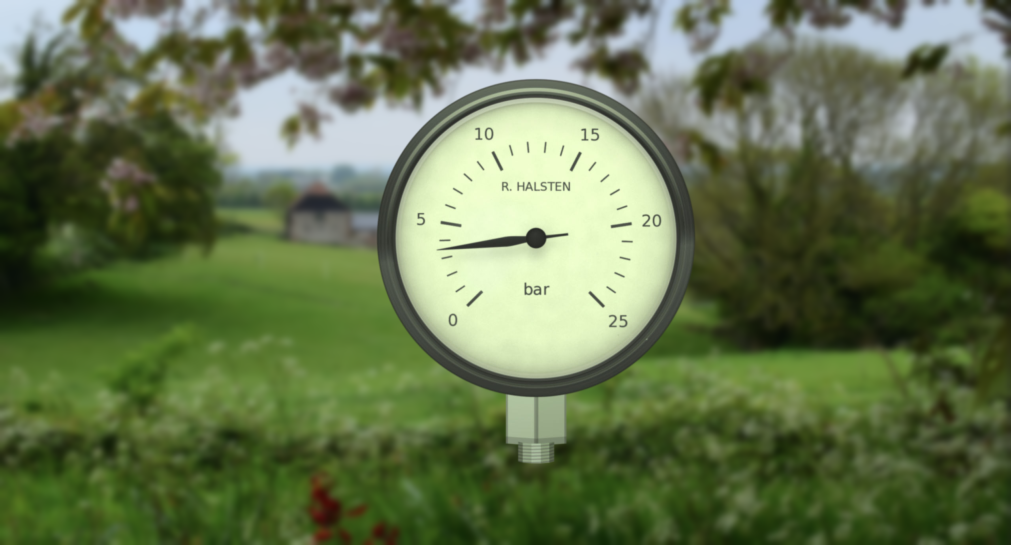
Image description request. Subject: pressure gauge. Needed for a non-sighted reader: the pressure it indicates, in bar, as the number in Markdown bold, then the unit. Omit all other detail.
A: **3.5** bar
